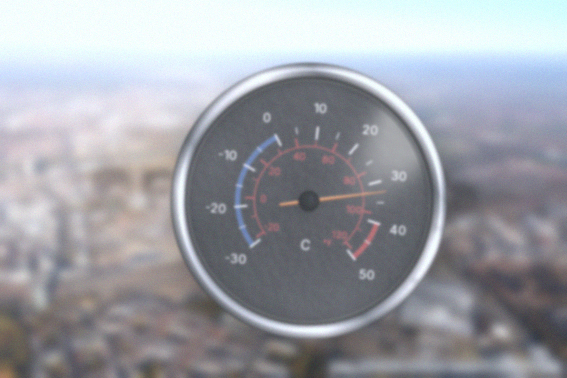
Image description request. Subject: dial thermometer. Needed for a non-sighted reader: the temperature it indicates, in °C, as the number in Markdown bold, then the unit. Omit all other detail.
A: **32.5** °C
